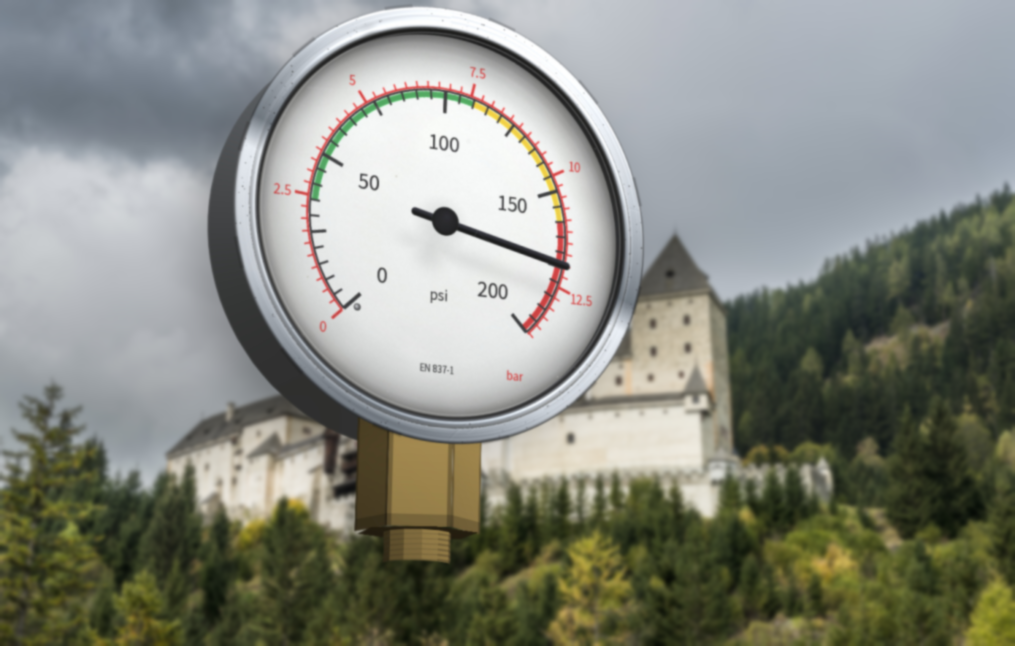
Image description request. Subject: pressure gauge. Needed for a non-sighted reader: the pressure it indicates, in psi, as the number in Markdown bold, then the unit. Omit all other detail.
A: **175** psi
